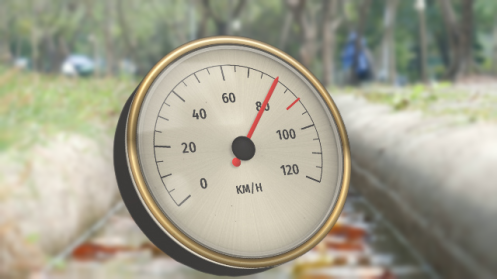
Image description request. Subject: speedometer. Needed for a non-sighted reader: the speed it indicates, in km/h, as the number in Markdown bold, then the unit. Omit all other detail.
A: **80** km/h
